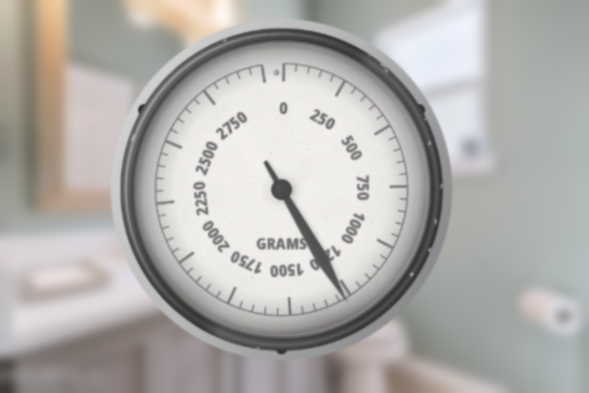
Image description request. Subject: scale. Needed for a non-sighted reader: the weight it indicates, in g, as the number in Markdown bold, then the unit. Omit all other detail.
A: **1275** g
